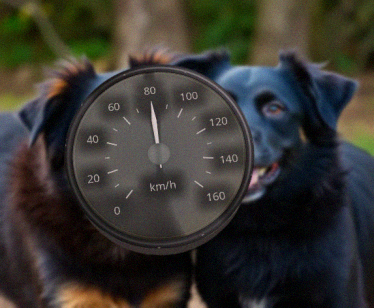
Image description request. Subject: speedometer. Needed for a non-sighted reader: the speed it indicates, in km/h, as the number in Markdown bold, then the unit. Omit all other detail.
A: **80** km/h
